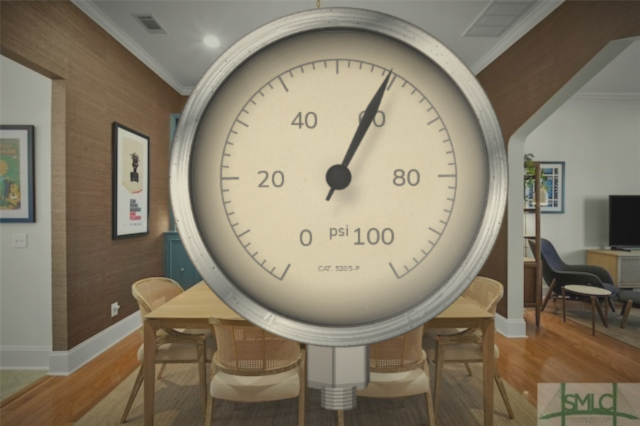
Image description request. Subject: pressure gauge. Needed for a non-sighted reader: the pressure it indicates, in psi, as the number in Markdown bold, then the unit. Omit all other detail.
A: **59** psi
